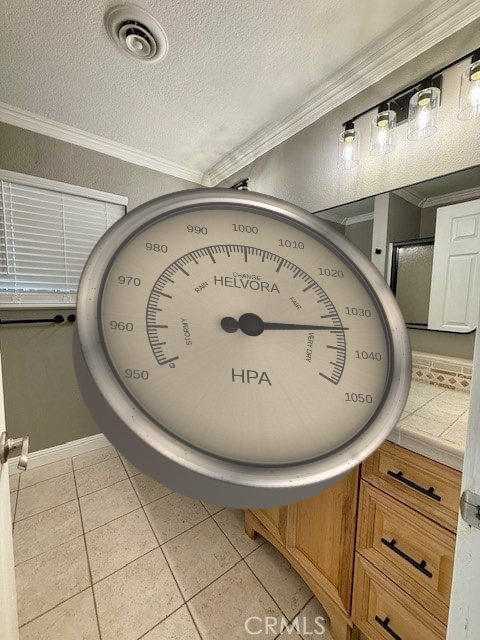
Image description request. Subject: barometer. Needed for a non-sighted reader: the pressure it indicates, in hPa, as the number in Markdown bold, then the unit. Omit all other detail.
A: **1035** hPa
